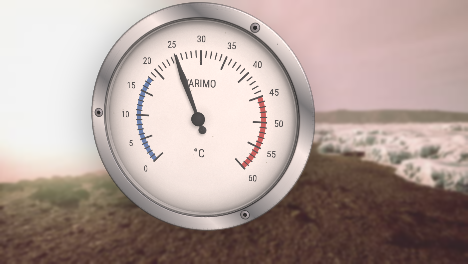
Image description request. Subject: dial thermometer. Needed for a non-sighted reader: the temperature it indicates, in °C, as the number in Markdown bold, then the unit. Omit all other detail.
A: **25** °C
